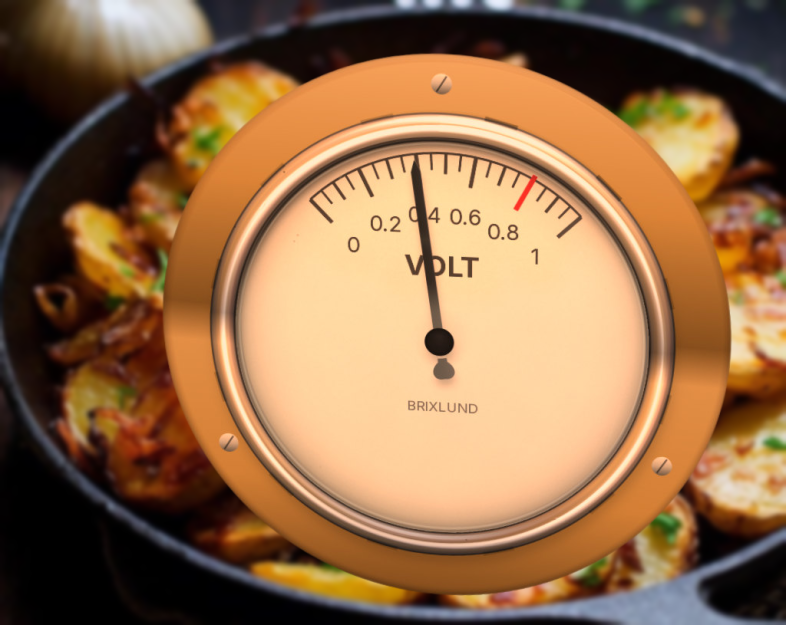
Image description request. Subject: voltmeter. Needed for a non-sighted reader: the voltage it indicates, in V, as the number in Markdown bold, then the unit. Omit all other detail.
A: **0.4** V
